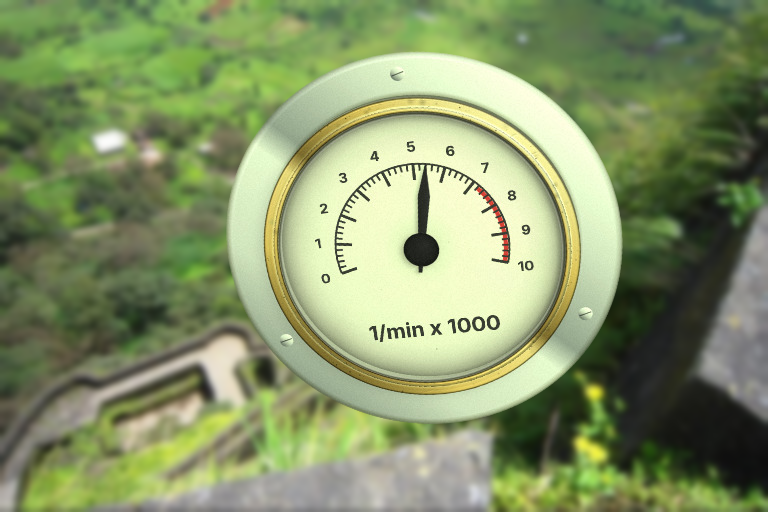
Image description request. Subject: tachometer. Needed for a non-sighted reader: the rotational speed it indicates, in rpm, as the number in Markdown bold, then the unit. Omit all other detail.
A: **5400** rpm
